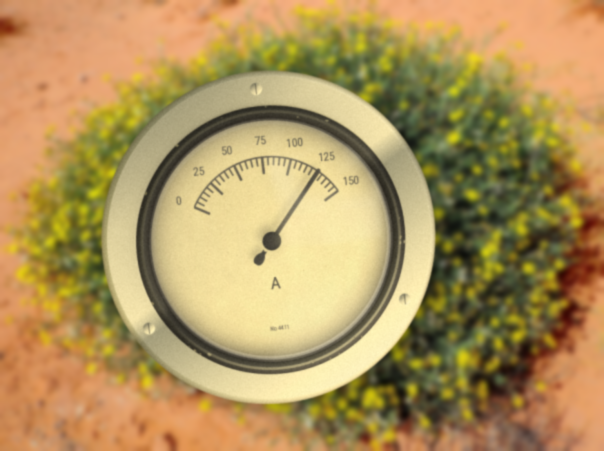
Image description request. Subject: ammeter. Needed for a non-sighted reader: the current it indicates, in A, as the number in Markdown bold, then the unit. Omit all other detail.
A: **125** A
